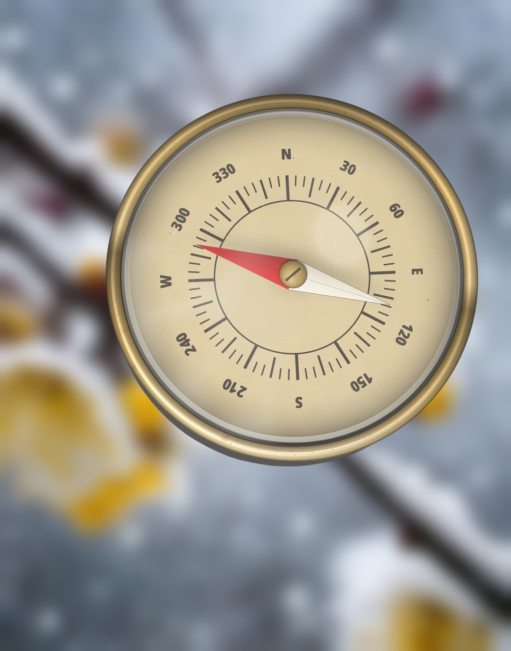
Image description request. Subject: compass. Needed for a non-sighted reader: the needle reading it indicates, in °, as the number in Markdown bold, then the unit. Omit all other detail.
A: **290** °
